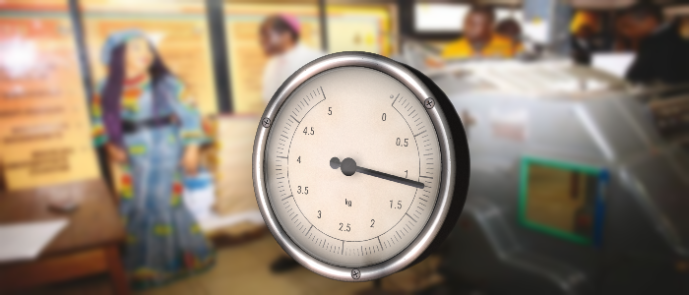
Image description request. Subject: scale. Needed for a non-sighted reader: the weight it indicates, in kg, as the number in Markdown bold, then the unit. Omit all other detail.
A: **1.1** kg
